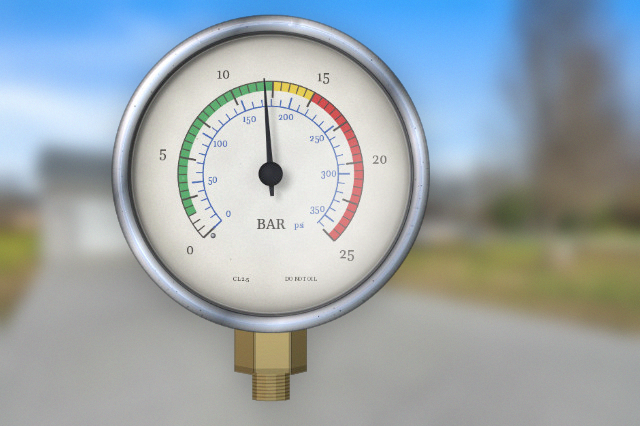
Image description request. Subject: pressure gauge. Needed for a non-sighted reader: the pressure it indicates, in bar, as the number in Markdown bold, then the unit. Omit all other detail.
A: **12** bar
